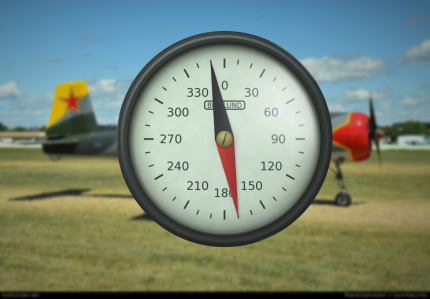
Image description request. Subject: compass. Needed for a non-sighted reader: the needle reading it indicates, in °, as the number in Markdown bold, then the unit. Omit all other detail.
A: **170** °
